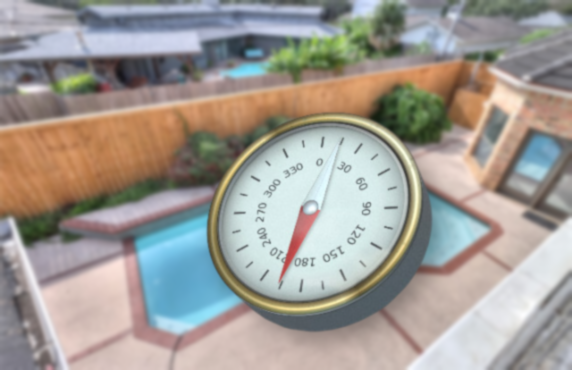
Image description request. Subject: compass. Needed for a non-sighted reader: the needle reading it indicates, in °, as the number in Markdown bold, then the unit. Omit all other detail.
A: **195** °
